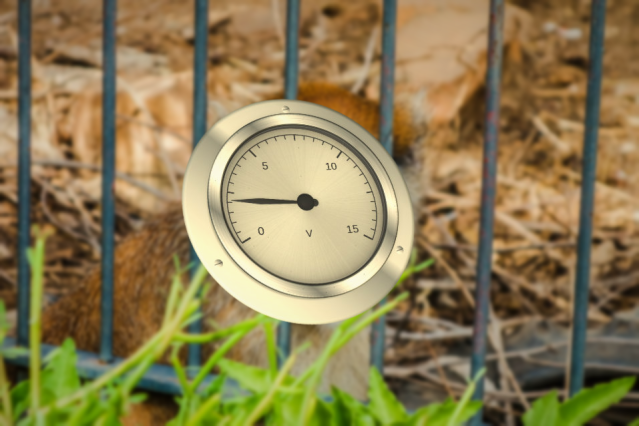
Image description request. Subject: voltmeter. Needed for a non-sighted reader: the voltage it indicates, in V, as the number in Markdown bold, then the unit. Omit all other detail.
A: **2** V
